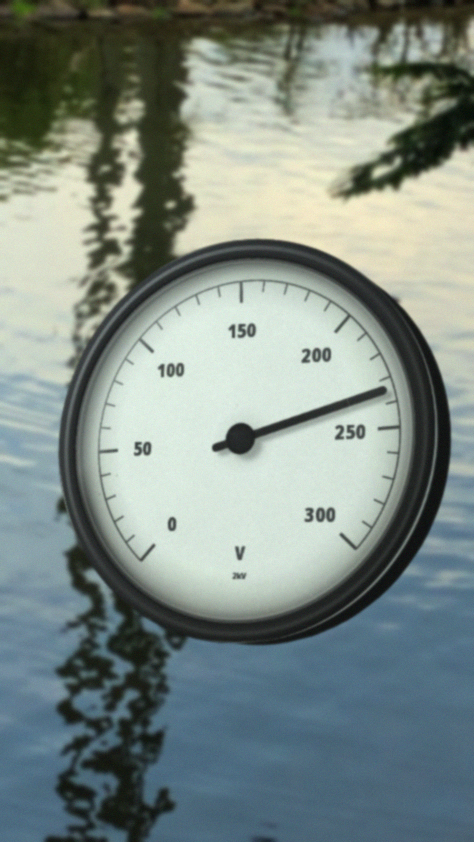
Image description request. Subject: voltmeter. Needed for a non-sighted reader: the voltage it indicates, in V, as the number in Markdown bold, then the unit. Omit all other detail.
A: **235** V
